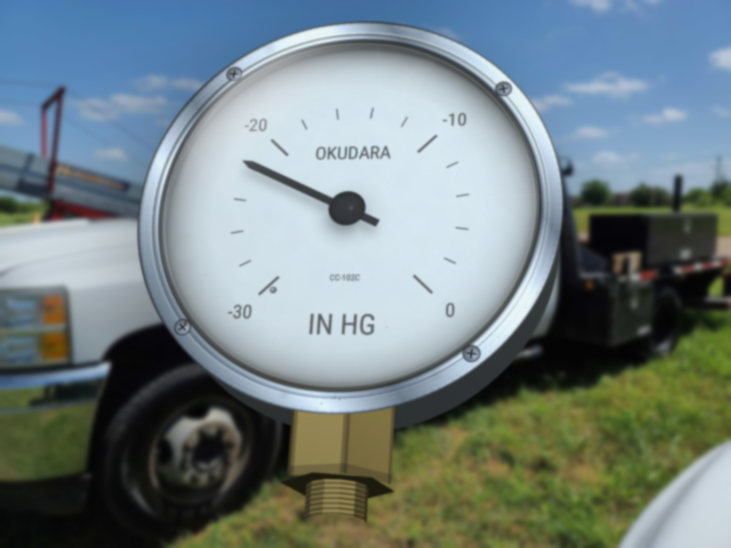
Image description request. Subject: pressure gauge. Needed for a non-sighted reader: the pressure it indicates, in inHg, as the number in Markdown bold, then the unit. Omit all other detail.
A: **-22** inHg
